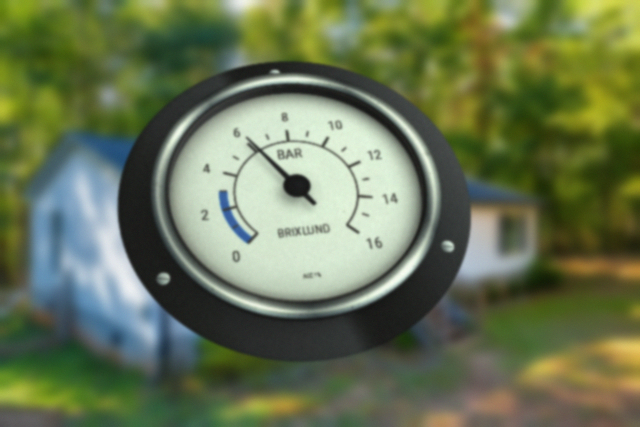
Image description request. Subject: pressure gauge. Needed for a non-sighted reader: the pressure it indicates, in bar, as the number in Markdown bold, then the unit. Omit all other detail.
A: **6** bar
